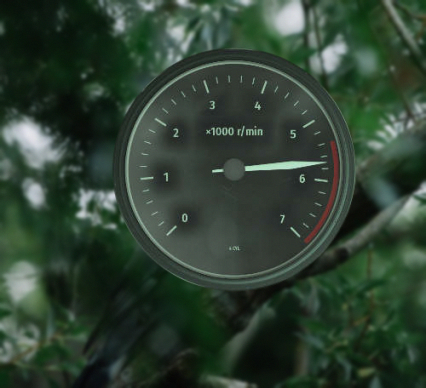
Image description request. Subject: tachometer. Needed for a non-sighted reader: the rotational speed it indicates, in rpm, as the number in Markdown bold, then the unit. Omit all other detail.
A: **5700** rpm
